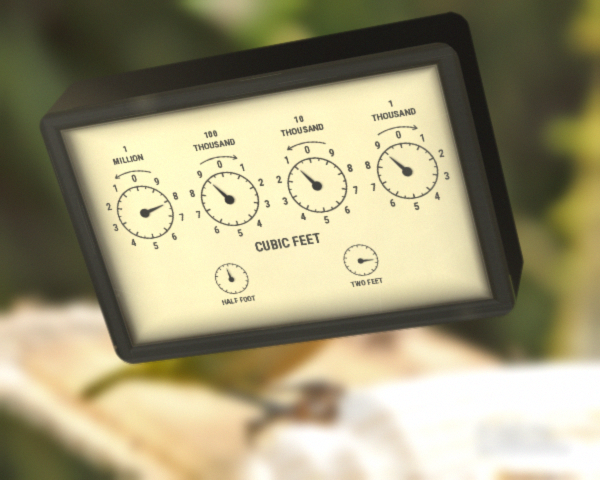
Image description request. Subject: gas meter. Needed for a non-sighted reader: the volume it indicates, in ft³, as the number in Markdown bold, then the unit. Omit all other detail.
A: **790900** ft³
